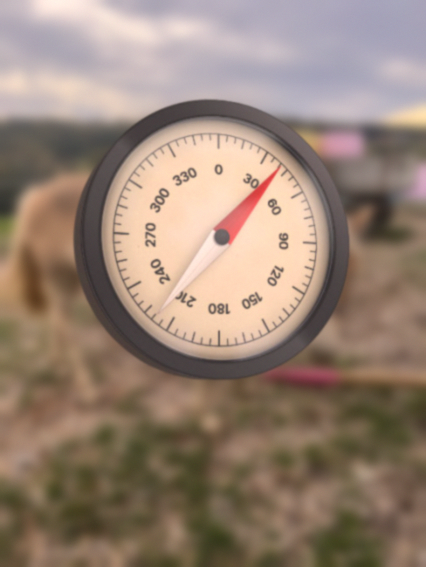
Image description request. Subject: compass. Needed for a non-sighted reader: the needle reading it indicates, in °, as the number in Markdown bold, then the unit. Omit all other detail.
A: **40** °
